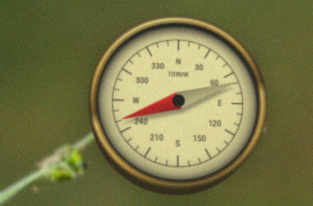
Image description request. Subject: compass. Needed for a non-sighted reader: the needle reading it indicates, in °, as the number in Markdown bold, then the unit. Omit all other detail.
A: **250** °
